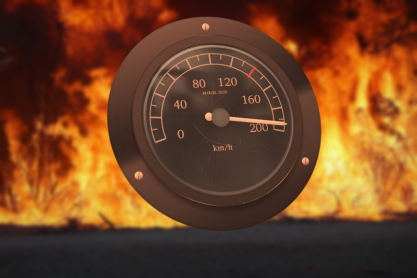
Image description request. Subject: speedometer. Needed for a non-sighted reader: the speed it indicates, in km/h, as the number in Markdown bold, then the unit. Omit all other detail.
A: **195** km/h
